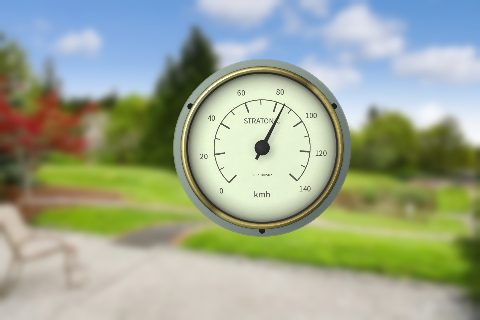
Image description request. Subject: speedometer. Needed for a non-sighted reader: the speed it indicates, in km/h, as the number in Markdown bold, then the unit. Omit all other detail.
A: **85** km/h
